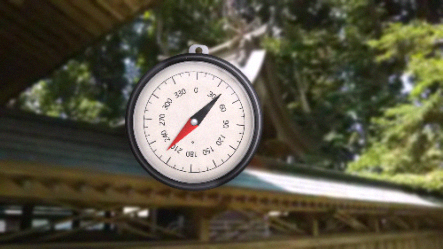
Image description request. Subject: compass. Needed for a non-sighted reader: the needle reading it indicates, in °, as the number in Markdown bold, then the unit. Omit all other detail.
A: **220** °
